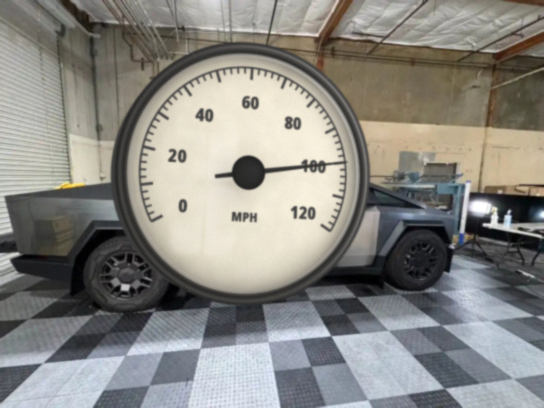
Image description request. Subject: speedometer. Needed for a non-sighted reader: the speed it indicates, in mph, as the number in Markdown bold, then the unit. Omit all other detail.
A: **100** mph
